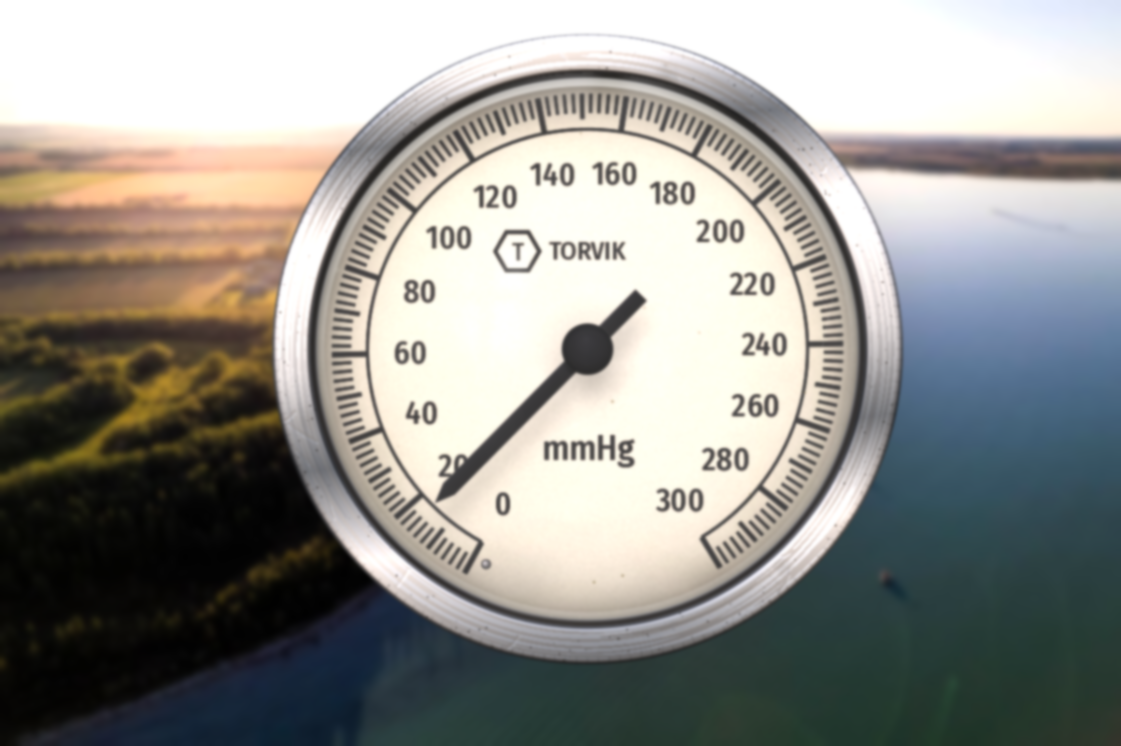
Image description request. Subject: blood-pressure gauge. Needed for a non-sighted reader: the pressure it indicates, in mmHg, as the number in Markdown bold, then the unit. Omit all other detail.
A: **16** mmHg
